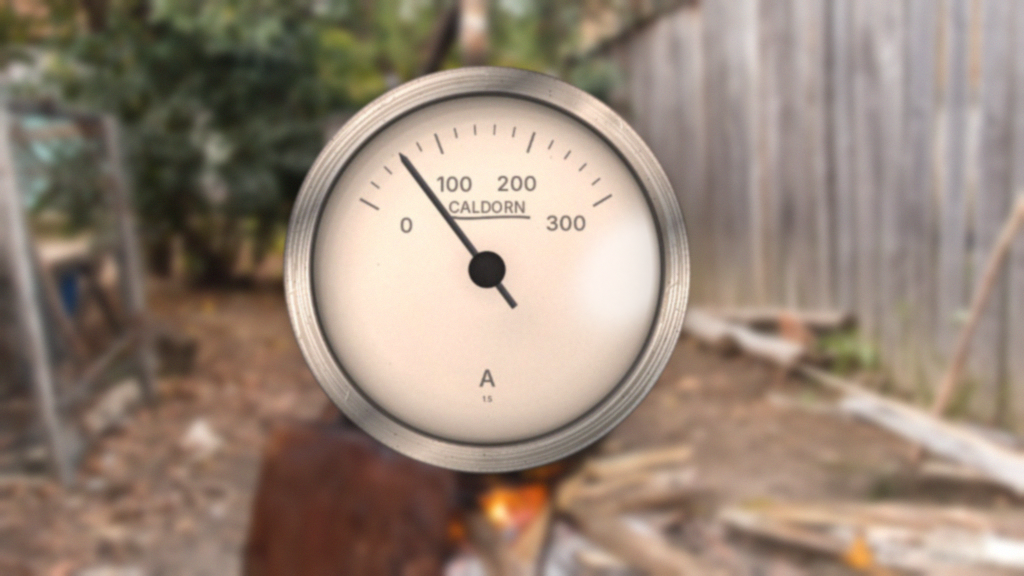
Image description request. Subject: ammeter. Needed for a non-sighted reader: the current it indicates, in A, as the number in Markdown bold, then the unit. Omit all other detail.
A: **60** A
